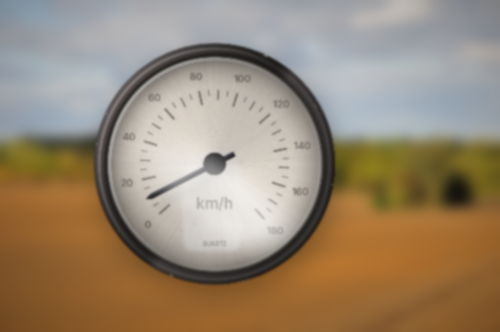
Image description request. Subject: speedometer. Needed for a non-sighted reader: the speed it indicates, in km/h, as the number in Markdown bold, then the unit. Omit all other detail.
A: **10** km/h
